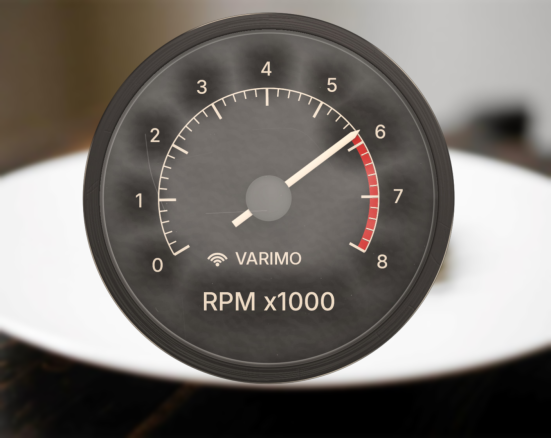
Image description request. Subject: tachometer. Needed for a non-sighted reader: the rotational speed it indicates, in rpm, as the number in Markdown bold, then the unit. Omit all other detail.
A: **5800** rpm
